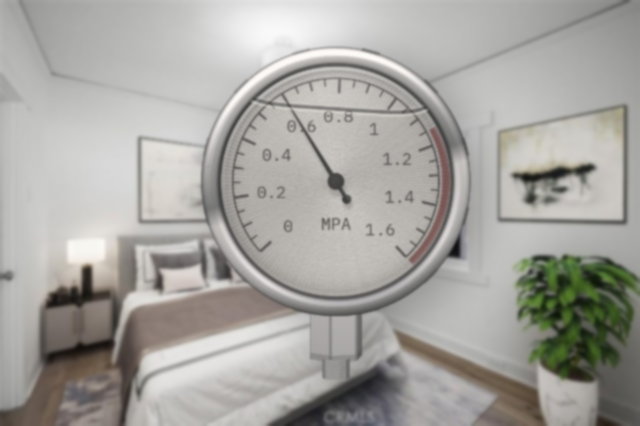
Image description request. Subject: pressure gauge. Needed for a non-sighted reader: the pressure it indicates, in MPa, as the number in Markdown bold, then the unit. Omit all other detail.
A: **0.6** MPa
